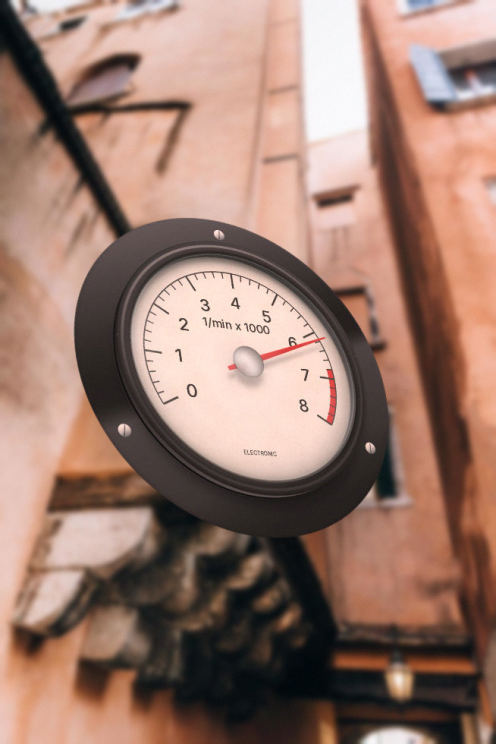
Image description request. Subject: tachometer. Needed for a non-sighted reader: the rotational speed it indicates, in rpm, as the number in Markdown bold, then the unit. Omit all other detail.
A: **6200** rpm
